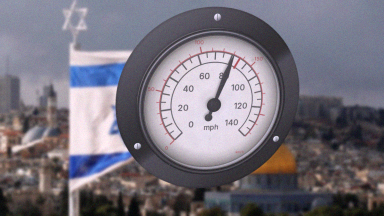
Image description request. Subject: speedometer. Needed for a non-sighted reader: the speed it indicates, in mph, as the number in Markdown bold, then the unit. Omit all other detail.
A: **80** mph
